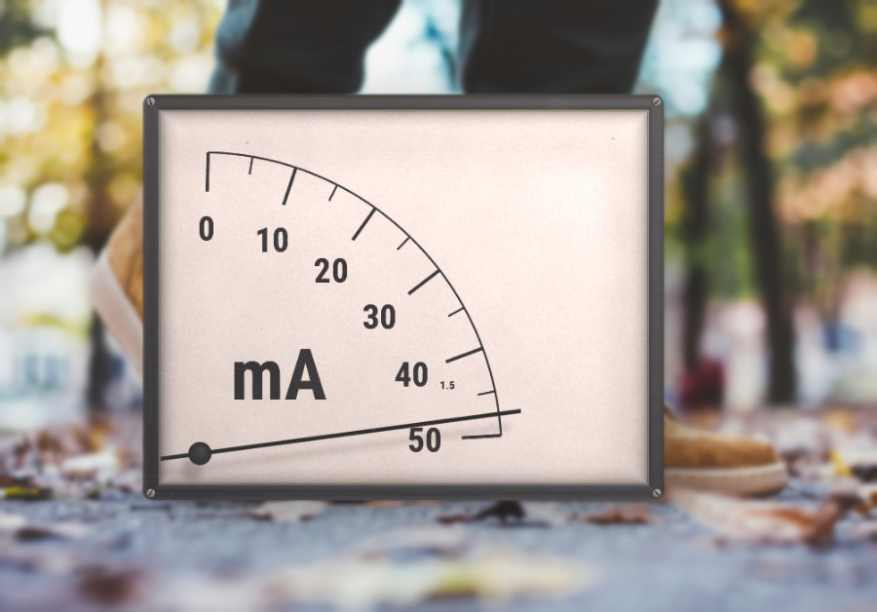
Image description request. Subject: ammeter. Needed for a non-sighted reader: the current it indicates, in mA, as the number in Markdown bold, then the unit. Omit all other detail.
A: **47.5** mA
